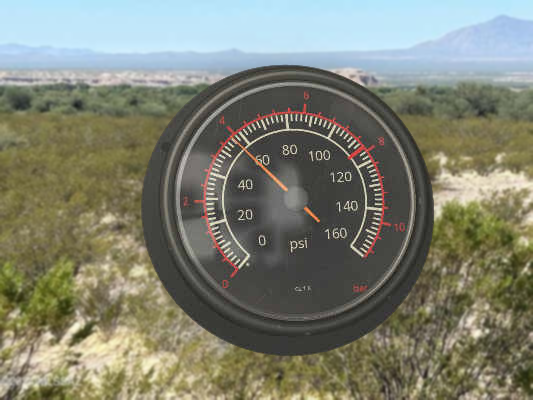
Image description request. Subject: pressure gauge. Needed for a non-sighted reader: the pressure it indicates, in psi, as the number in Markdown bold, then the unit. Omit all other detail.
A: **56** psi
